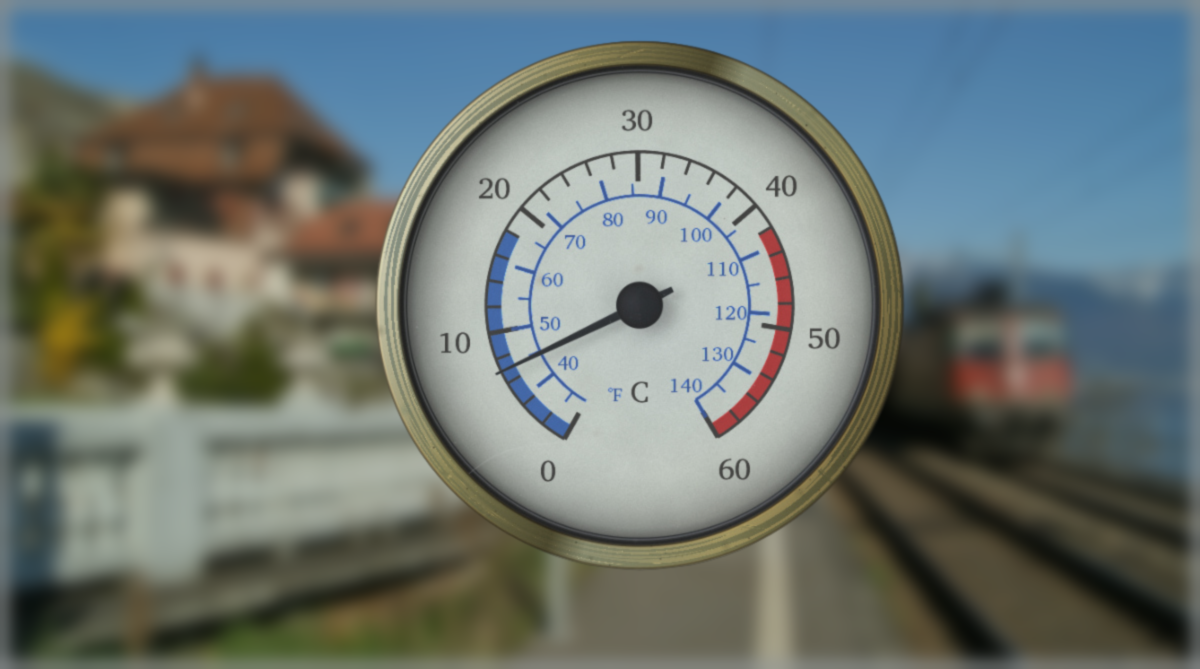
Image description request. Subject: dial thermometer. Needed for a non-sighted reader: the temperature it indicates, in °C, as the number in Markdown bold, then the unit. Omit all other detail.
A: **7** °C
